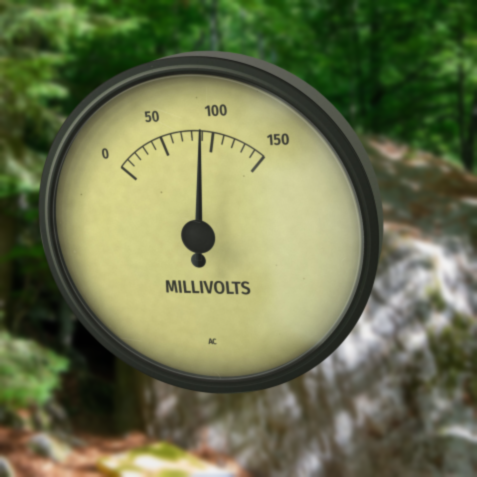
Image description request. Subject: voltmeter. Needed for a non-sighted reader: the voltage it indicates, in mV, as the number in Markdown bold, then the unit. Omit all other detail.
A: **90** mV
